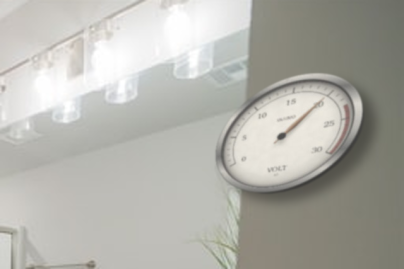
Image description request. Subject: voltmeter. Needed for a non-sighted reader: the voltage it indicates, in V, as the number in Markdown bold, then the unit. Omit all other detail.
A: **20** V
